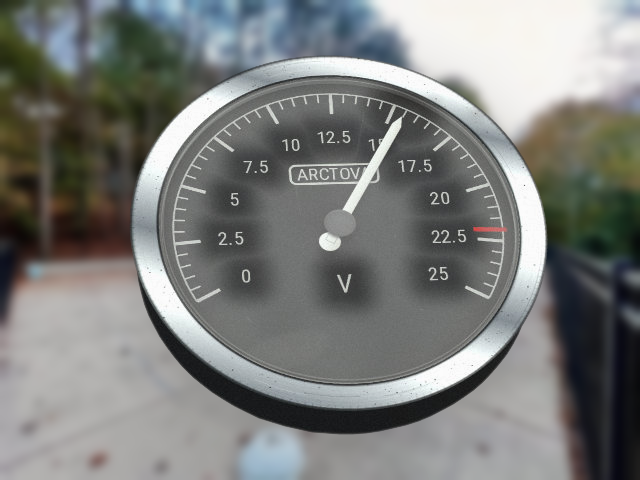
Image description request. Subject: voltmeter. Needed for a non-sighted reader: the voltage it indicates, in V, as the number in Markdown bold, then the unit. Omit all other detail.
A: **15.5** V
